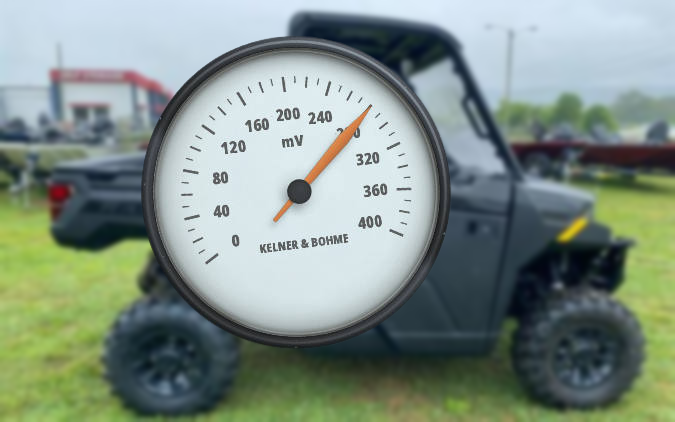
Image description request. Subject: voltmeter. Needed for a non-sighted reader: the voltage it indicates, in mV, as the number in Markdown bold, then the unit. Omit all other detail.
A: **280** mV
